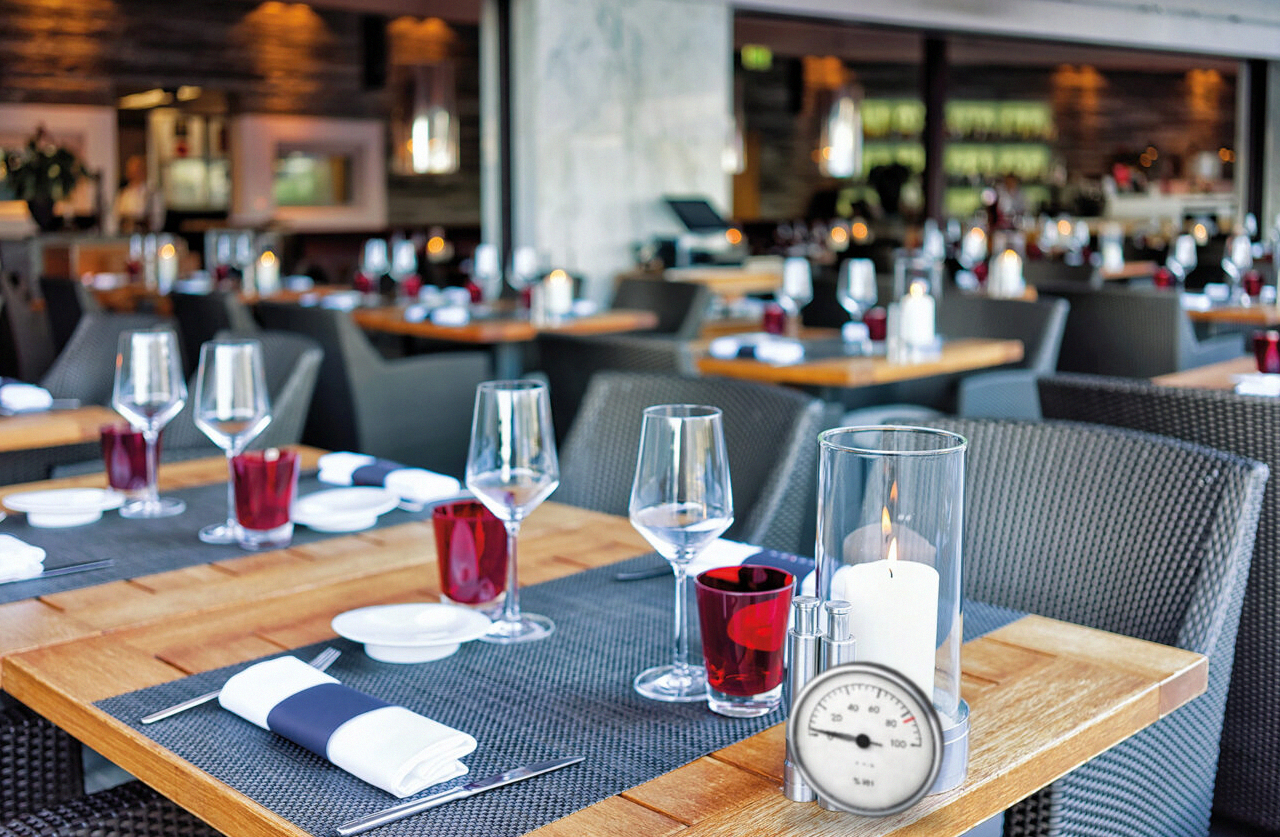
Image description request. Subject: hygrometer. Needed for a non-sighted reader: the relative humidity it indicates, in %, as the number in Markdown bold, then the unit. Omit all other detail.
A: **4** %
